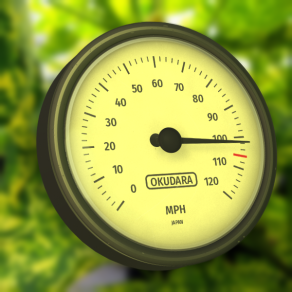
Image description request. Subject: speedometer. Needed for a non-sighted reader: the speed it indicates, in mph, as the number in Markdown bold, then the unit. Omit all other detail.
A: **102** mph
